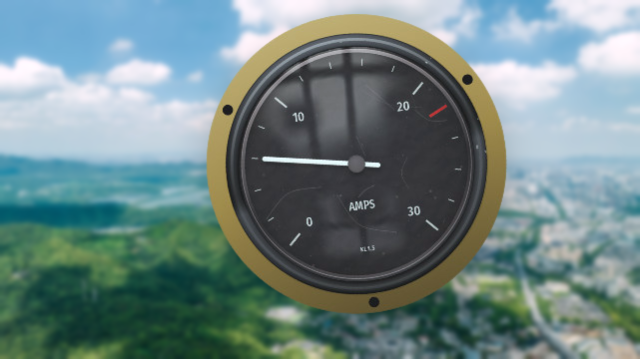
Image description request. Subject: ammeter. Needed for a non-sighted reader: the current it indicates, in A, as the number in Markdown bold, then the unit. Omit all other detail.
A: **6** A
